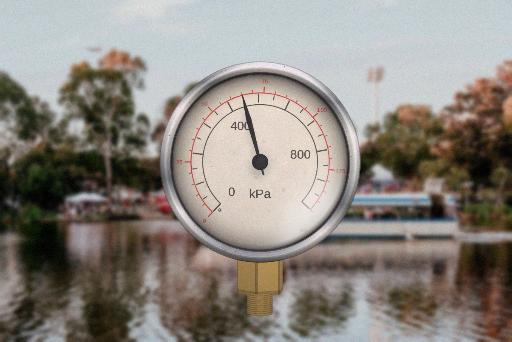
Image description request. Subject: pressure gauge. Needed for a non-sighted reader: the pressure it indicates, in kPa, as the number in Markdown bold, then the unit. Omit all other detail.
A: **450** kPa
